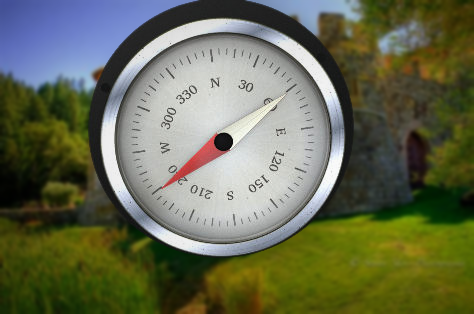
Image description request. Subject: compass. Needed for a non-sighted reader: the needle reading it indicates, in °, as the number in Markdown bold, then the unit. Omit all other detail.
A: **240** °
